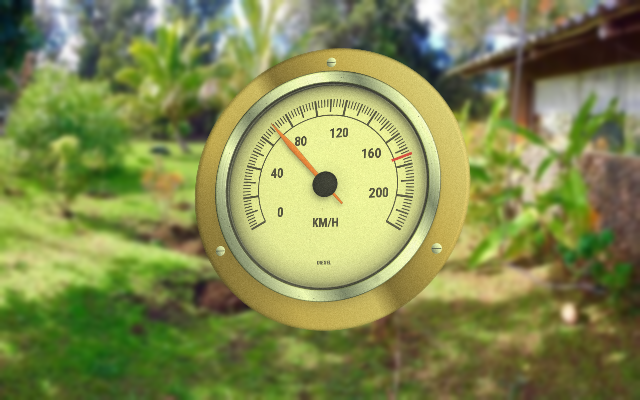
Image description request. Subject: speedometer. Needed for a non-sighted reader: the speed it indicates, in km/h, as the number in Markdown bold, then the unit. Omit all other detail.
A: **70** km/h
